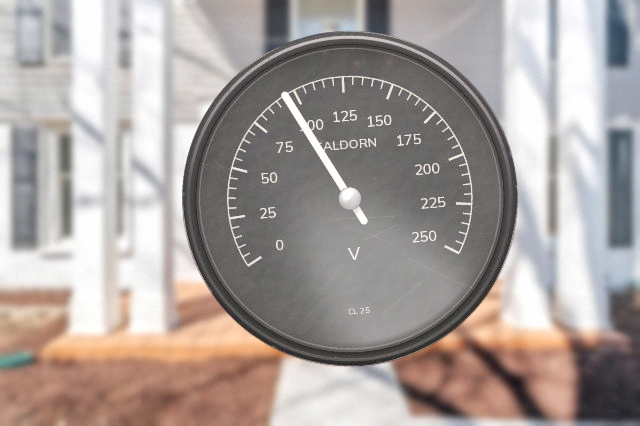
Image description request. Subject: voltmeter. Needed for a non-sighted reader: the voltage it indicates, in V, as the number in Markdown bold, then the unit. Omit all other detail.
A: **95** V
